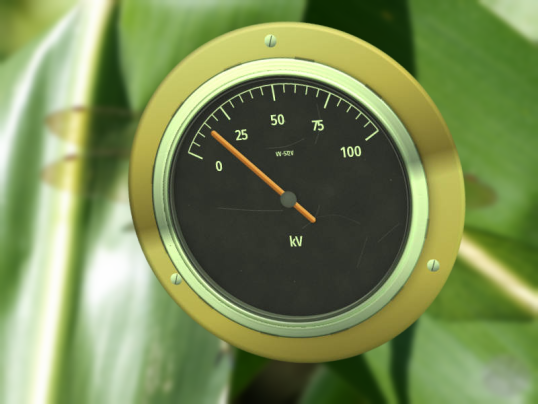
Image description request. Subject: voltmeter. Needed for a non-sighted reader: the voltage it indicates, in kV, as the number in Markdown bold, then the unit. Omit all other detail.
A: **15** kV
